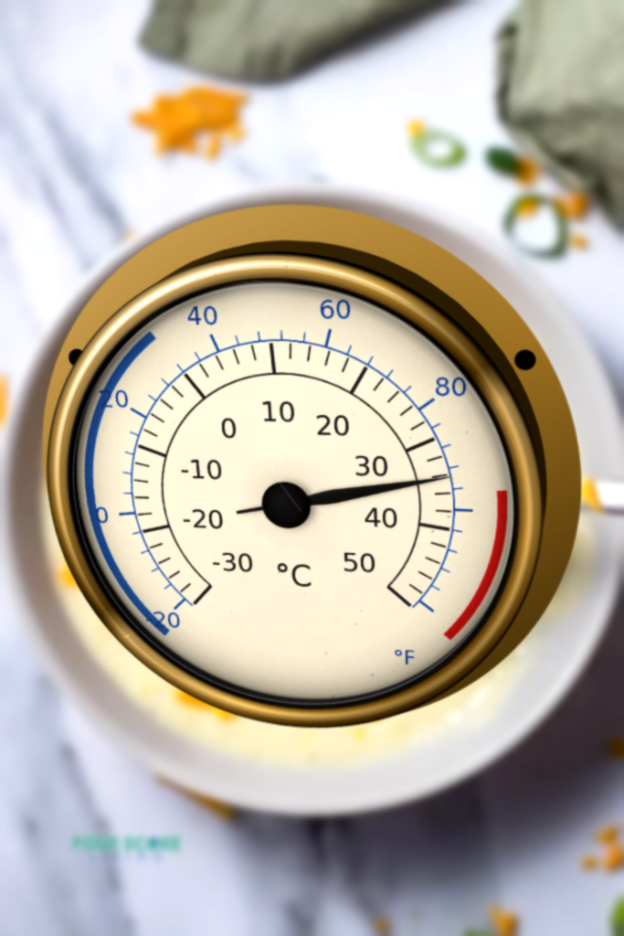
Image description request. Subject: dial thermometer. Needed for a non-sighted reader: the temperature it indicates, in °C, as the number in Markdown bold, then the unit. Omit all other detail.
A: **34** °C
